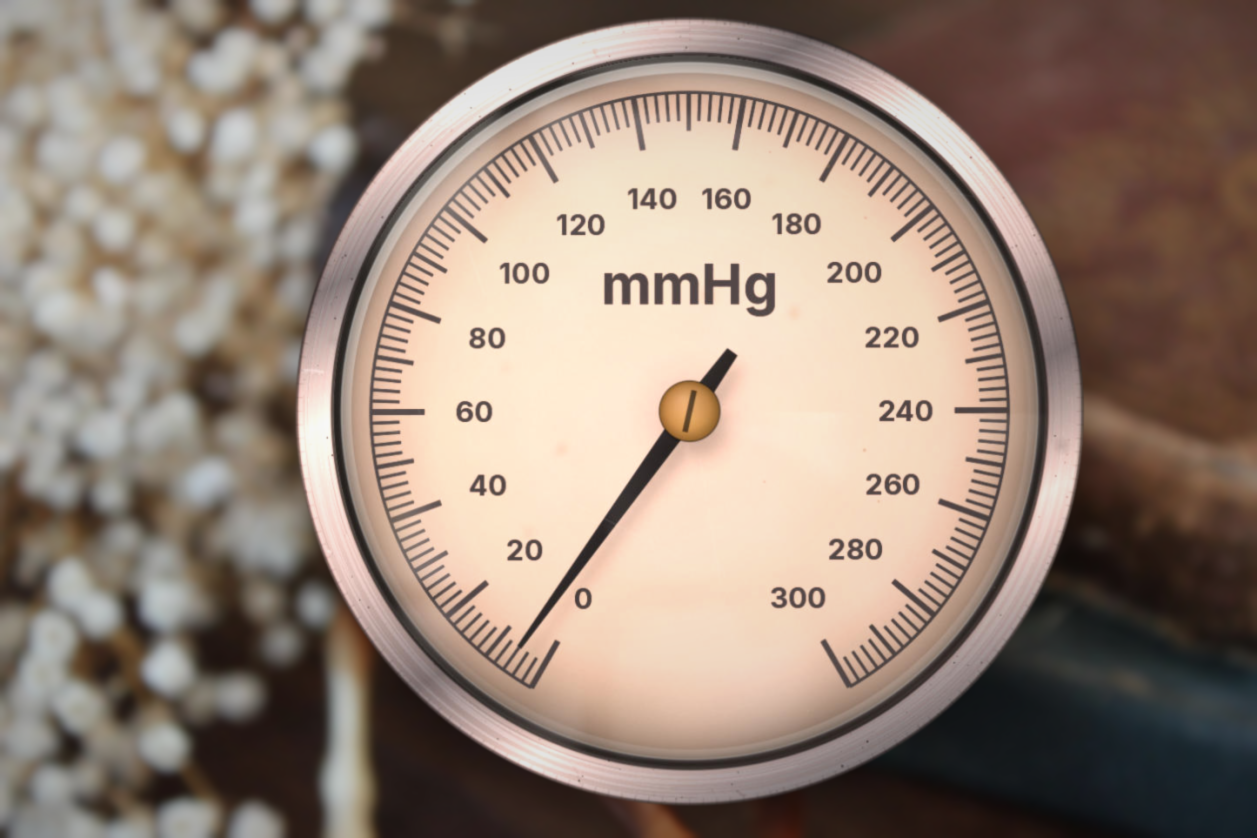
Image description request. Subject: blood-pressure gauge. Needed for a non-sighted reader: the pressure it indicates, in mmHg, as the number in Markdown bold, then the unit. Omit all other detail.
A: **6** mmHg
